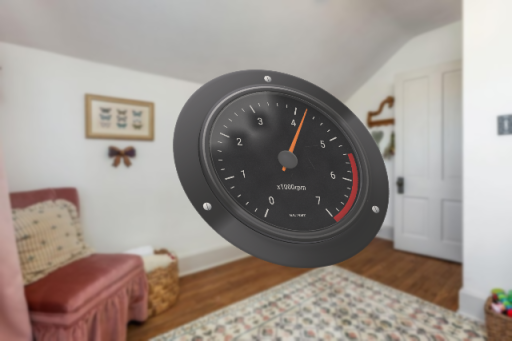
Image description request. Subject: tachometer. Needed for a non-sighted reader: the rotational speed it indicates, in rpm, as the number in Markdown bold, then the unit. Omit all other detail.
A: **4200** rpm
